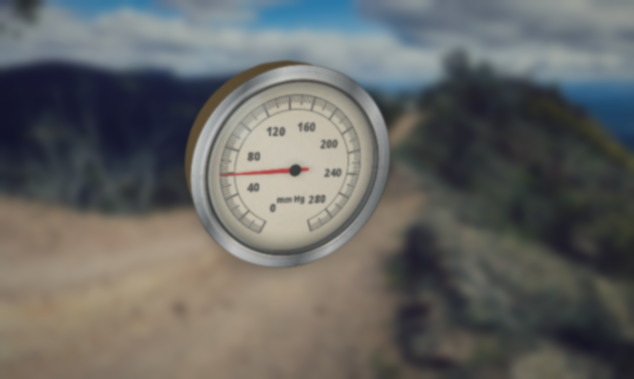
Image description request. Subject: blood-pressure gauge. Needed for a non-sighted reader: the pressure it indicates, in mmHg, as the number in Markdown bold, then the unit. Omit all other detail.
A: **60** mmHg
